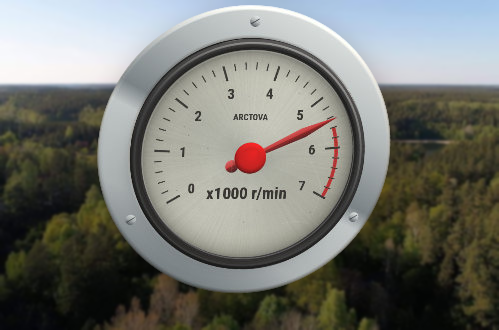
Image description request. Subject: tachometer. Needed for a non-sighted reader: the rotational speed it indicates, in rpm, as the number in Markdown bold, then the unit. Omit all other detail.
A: **5400** rpm
